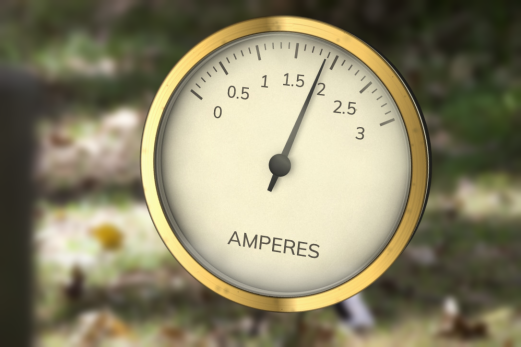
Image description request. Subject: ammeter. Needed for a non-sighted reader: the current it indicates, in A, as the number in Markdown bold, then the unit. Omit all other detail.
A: **1.9** A
